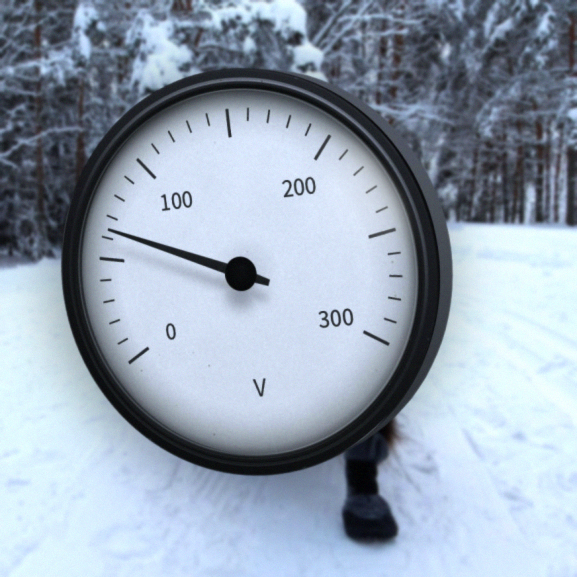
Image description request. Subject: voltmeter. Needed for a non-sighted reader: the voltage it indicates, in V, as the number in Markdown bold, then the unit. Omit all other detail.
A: **65** V
